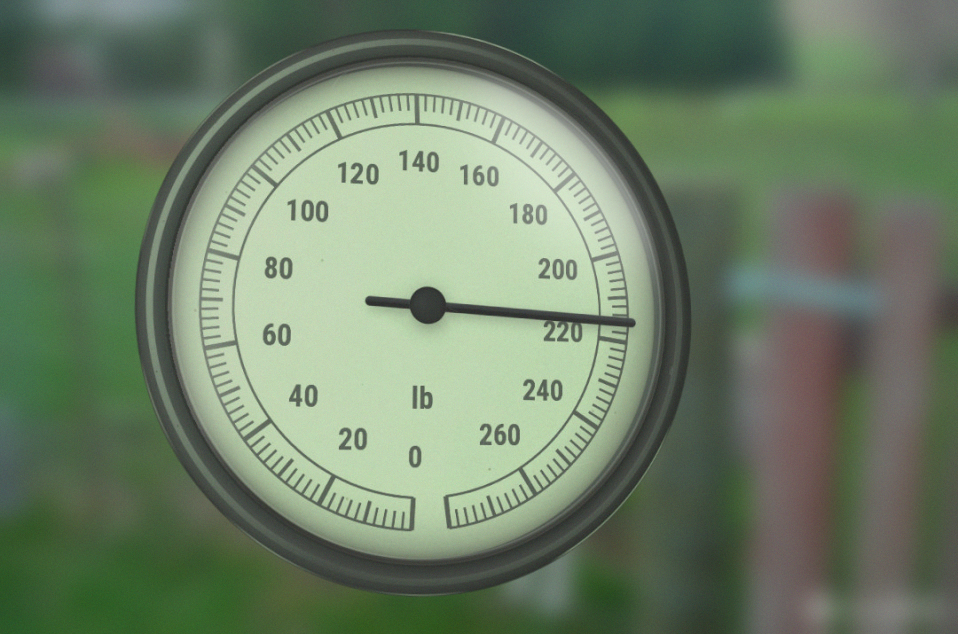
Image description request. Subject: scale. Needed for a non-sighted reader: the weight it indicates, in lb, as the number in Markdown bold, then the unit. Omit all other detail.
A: **216** lb
